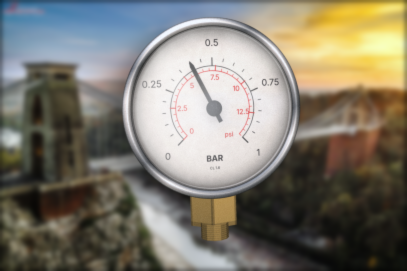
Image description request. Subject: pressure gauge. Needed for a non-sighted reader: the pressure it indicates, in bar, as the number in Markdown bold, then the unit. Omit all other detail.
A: **0.4** bar
